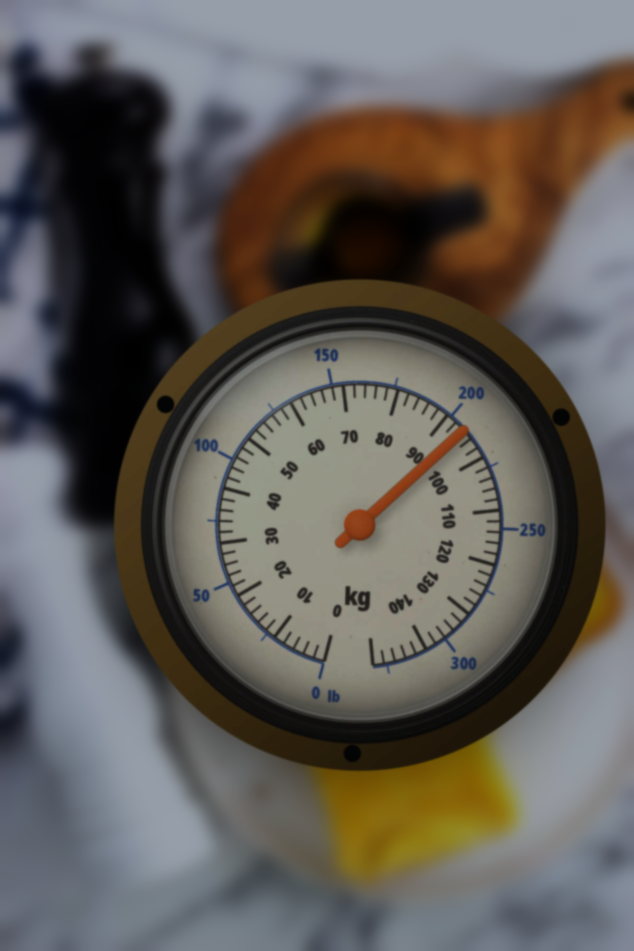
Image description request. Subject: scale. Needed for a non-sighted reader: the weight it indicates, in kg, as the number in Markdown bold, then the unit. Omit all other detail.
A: **94** kg
